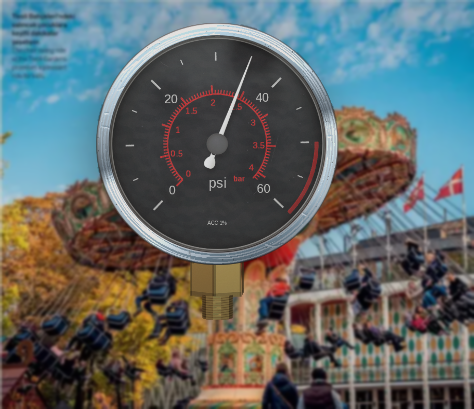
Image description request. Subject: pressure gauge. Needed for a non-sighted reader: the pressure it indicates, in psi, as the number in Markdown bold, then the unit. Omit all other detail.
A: **35** psi
